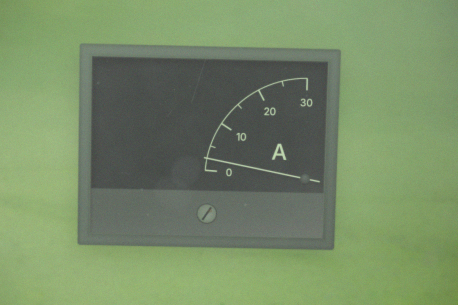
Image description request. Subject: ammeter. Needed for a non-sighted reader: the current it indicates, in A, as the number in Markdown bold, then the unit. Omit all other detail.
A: **2.5** A
